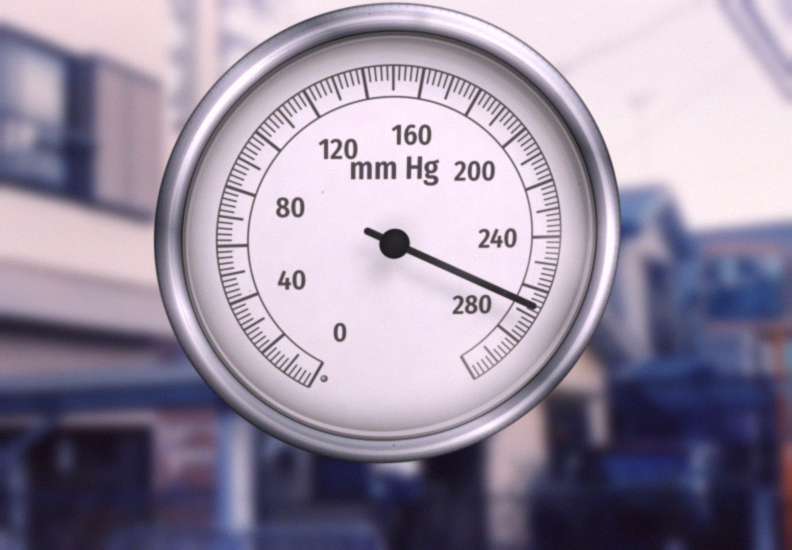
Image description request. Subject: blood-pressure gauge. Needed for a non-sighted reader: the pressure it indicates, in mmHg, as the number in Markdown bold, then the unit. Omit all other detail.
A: **266** mmHg
